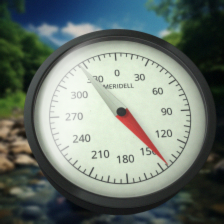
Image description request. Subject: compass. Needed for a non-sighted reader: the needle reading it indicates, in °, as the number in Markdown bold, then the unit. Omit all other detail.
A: **145** °
